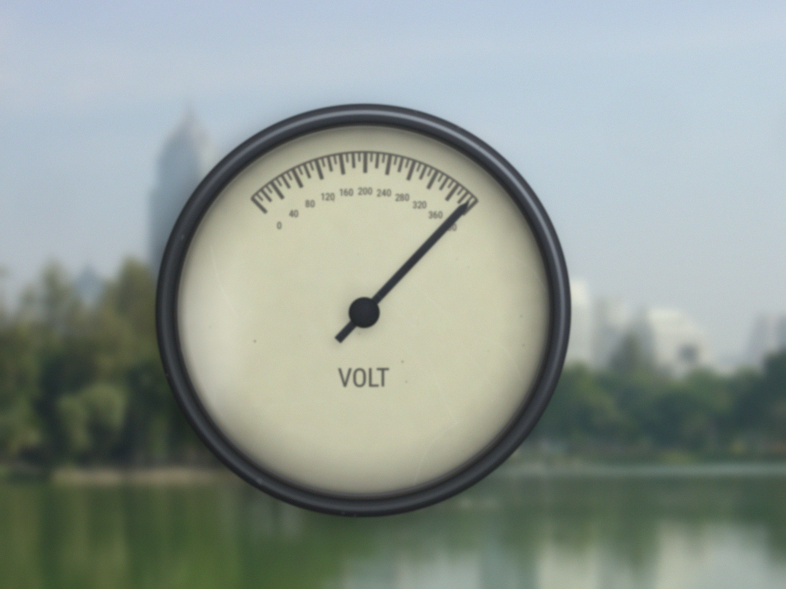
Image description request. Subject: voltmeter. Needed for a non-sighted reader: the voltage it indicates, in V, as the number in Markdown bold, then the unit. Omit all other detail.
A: **390** V
